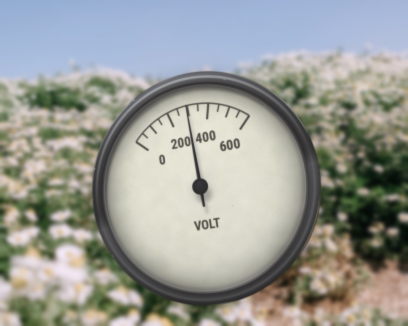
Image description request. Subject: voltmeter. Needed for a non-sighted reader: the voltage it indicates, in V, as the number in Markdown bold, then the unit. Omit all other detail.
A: **300** V
